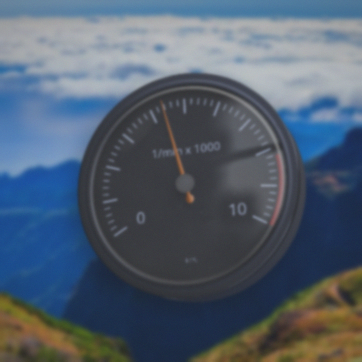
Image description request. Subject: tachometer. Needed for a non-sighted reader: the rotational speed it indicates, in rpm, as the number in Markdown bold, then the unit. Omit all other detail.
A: **4400** rpm
